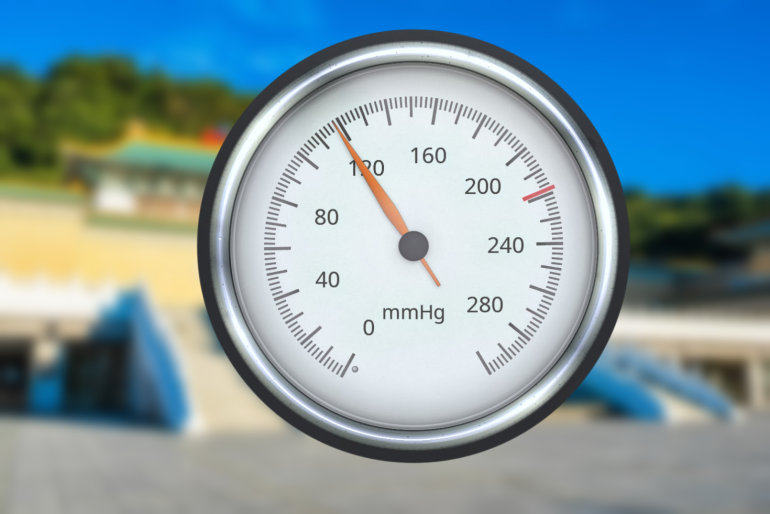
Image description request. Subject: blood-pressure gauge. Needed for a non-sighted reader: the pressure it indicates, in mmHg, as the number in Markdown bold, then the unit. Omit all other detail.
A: **118** mmHg
